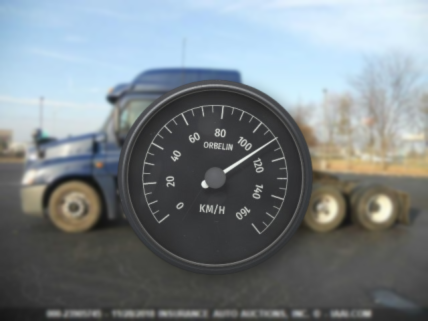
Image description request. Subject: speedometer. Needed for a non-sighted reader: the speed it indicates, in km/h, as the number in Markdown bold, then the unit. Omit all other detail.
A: **110** km/h
